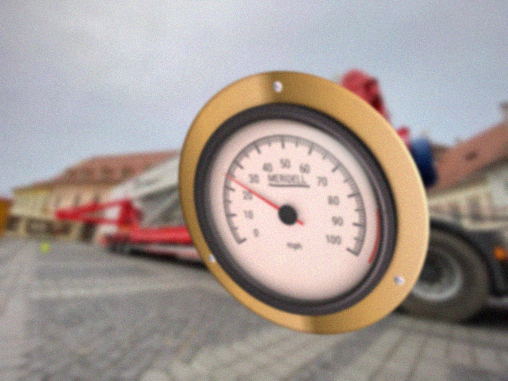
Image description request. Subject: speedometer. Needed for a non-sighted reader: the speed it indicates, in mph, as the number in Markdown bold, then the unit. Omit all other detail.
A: **25** mph
